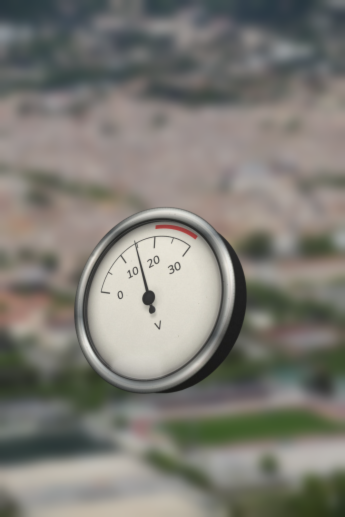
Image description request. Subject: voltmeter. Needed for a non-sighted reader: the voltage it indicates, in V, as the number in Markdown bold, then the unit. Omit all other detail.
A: **15** V
